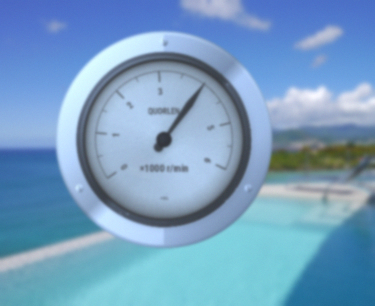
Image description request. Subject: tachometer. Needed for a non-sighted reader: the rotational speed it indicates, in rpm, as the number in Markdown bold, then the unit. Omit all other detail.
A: **4000** rpm
